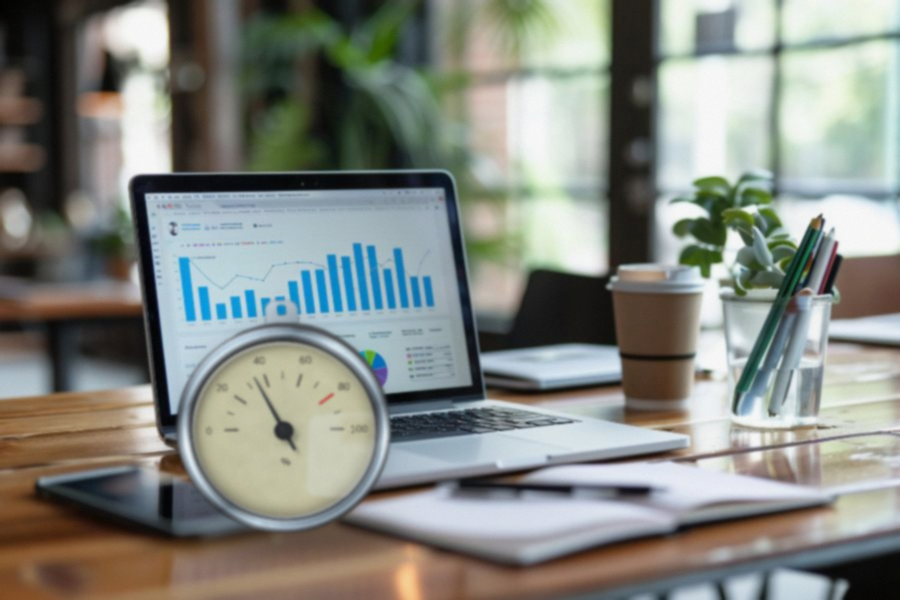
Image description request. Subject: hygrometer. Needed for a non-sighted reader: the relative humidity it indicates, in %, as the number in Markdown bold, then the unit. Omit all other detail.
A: **35** %
